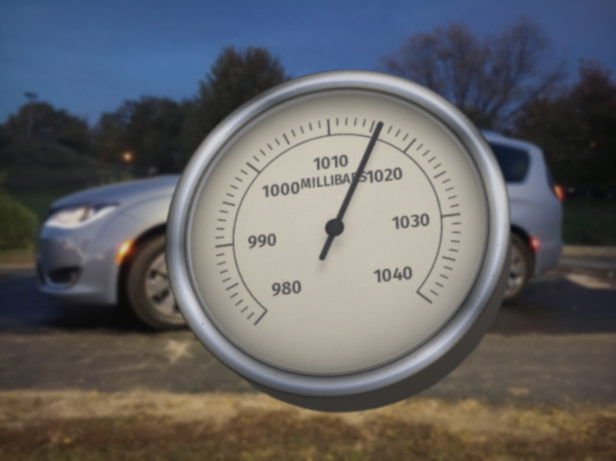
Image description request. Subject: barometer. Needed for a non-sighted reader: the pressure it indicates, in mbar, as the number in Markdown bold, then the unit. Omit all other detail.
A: **1016** mbar
